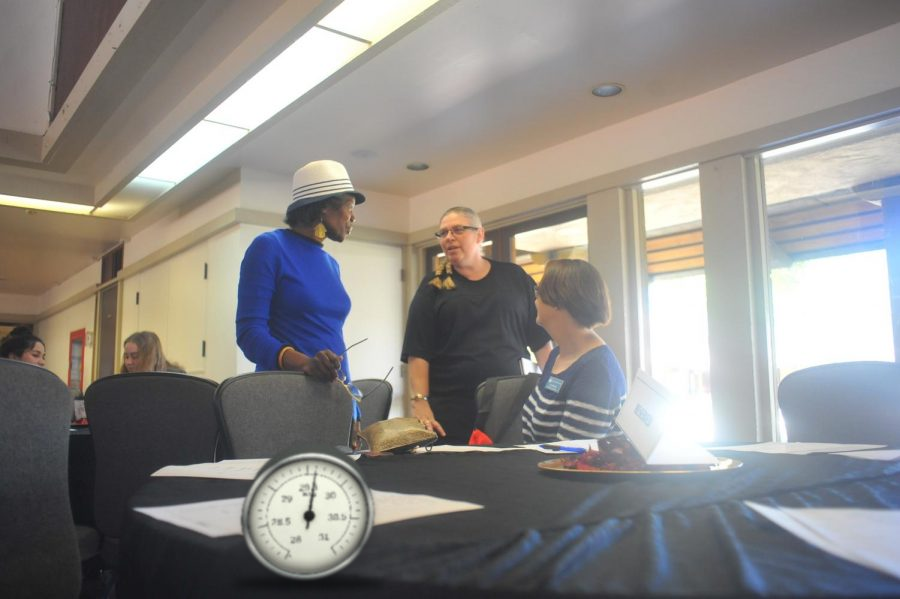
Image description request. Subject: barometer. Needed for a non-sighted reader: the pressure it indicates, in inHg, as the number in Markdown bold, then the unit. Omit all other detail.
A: **29.6** inHg
